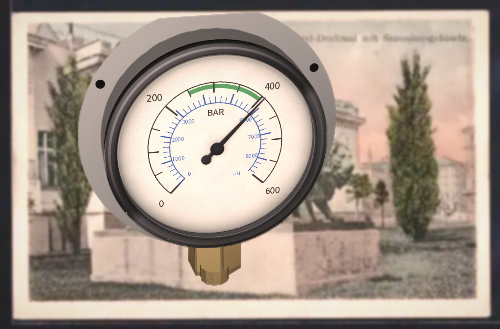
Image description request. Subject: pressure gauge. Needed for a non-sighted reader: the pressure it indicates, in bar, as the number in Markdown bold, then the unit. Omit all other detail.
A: **400** bar
